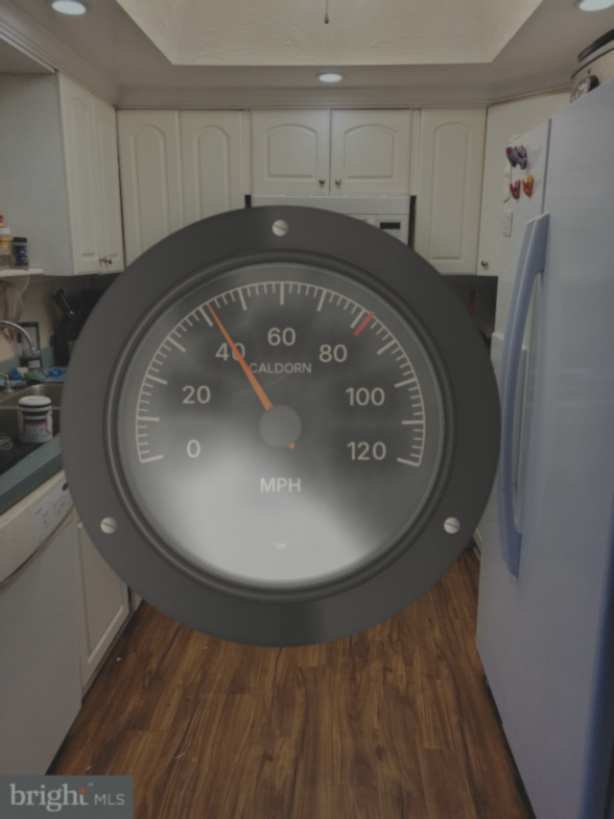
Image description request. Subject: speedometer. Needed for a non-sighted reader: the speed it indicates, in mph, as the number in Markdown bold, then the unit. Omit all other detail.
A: **42** mph
